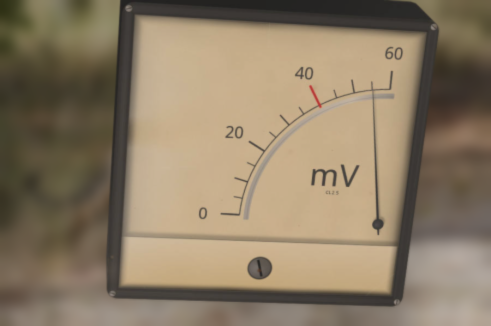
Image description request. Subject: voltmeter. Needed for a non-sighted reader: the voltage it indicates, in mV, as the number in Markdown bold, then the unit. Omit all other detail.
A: **55** mV
